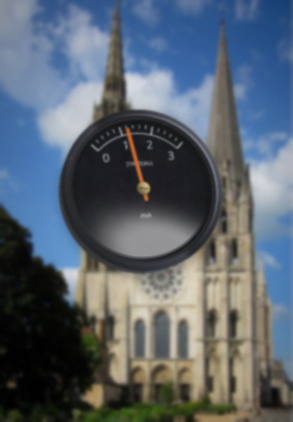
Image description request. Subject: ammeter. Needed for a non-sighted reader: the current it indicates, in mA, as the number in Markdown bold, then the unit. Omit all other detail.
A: **1.2** mA
